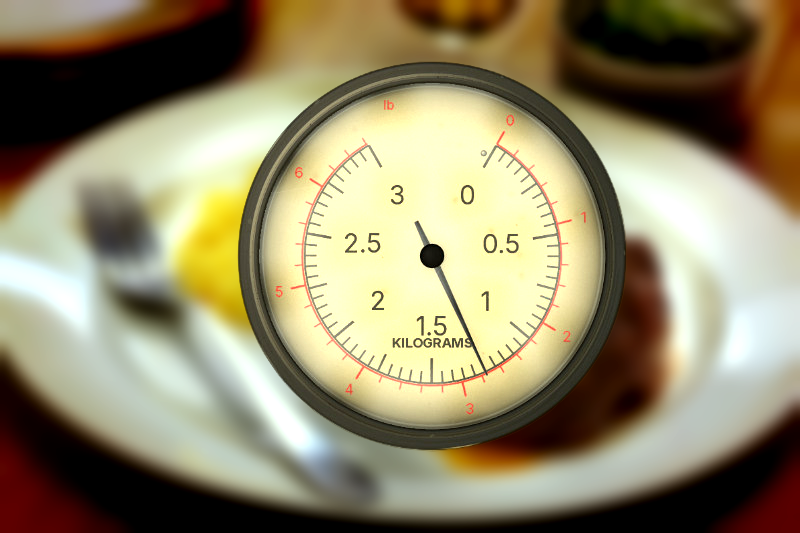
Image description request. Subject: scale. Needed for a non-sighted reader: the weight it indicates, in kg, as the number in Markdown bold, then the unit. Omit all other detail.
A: **1.25** kg
